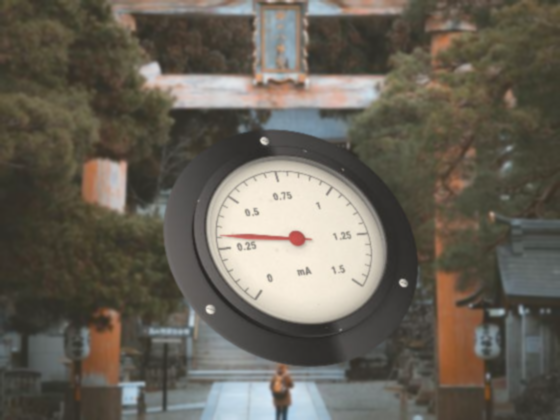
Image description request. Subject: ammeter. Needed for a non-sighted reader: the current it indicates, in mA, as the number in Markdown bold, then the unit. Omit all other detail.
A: **0.3** mA
